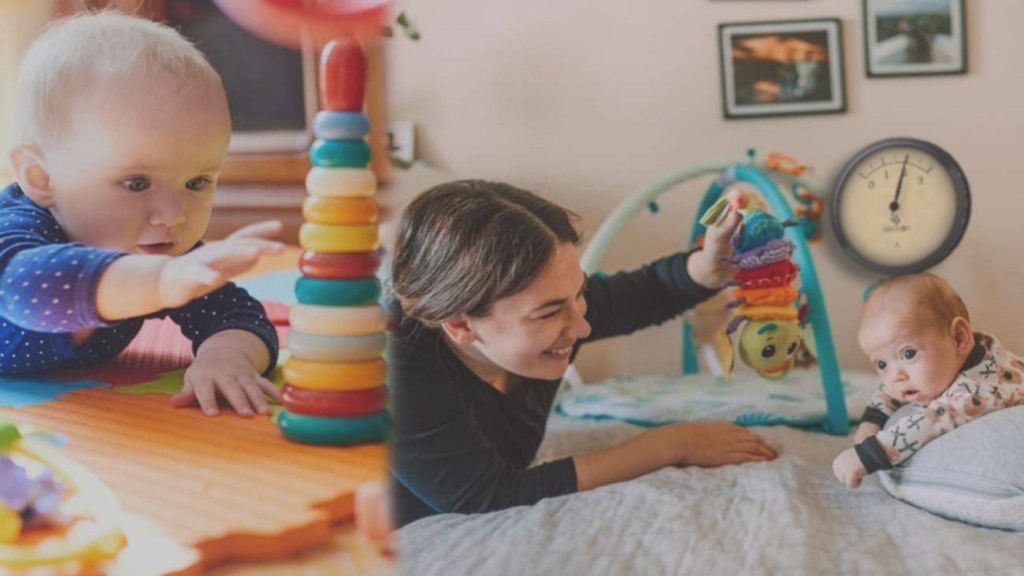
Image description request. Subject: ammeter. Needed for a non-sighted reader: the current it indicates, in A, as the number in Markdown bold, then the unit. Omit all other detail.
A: **2** A
